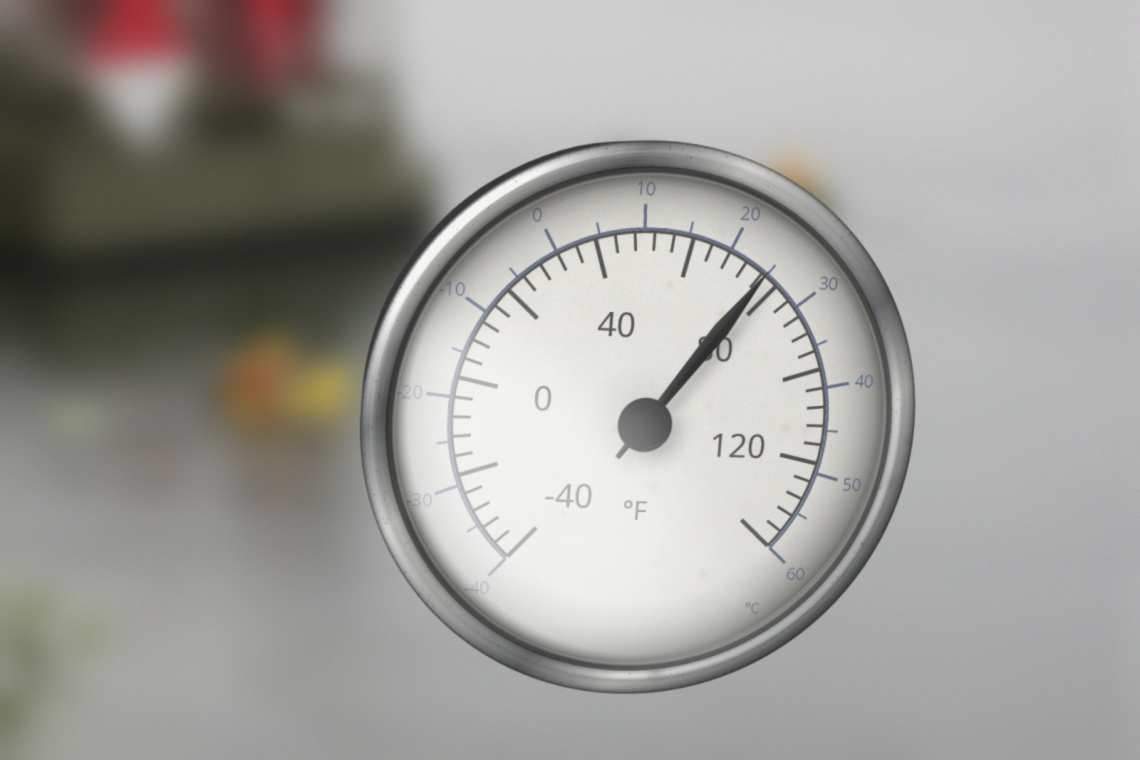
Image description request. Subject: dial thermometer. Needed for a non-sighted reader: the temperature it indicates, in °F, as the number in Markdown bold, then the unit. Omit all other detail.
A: **76** °F
